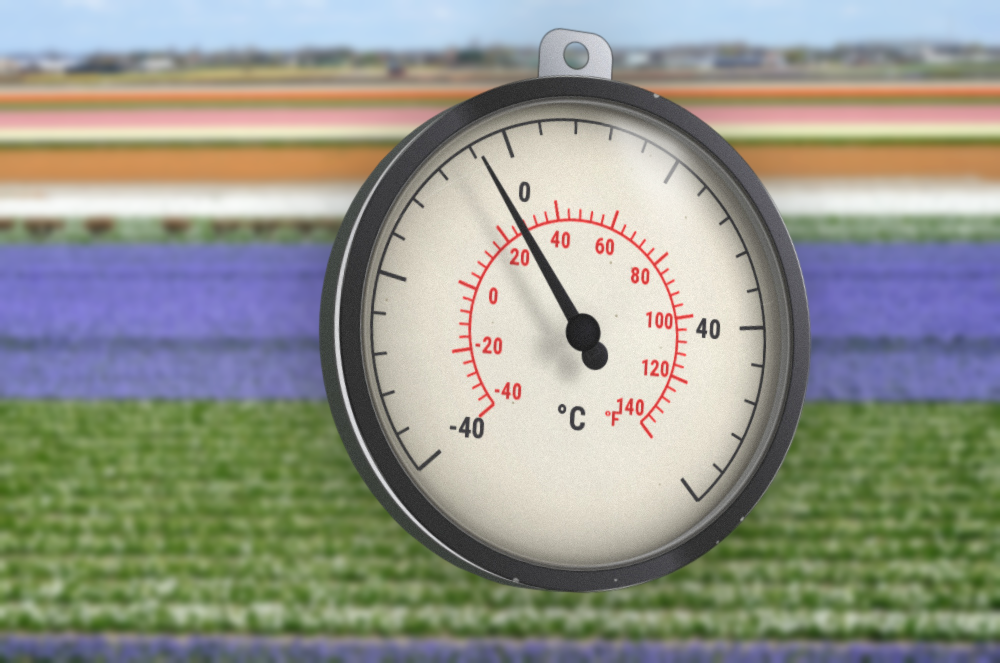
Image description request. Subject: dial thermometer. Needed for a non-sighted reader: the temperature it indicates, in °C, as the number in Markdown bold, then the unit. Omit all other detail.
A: **-4** °C
